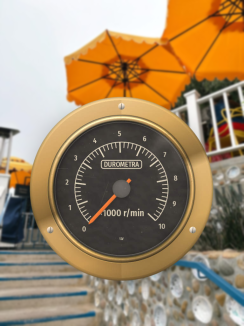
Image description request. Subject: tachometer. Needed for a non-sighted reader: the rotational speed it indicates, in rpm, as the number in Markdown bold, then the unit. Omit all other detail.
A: **0** rpm
